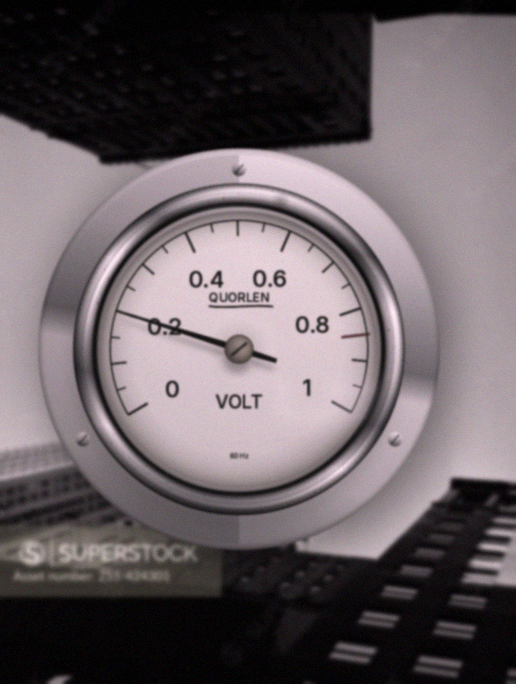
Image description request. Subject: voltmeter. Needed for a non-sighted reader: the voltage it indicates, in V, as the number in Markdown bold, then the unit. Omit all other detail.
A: **0.2** V
